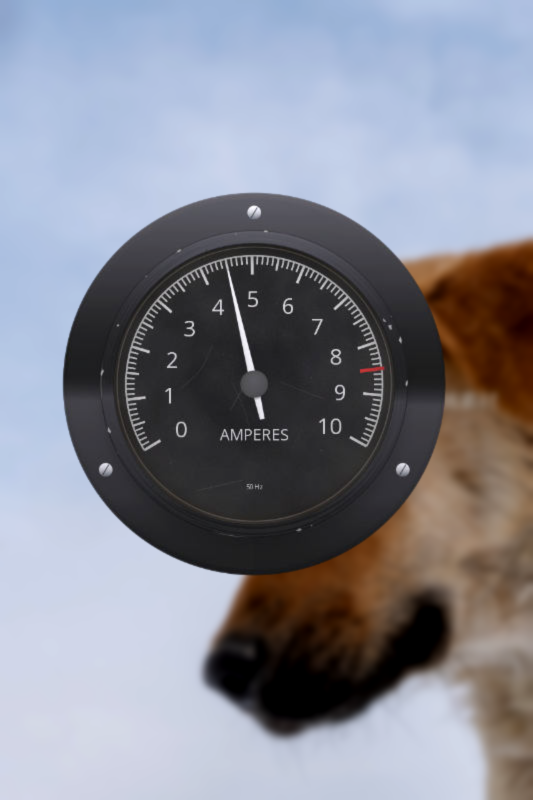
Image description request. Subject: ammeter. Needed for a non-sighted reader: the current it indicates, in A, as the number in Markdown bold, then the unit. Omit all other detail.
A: **4.5** A
